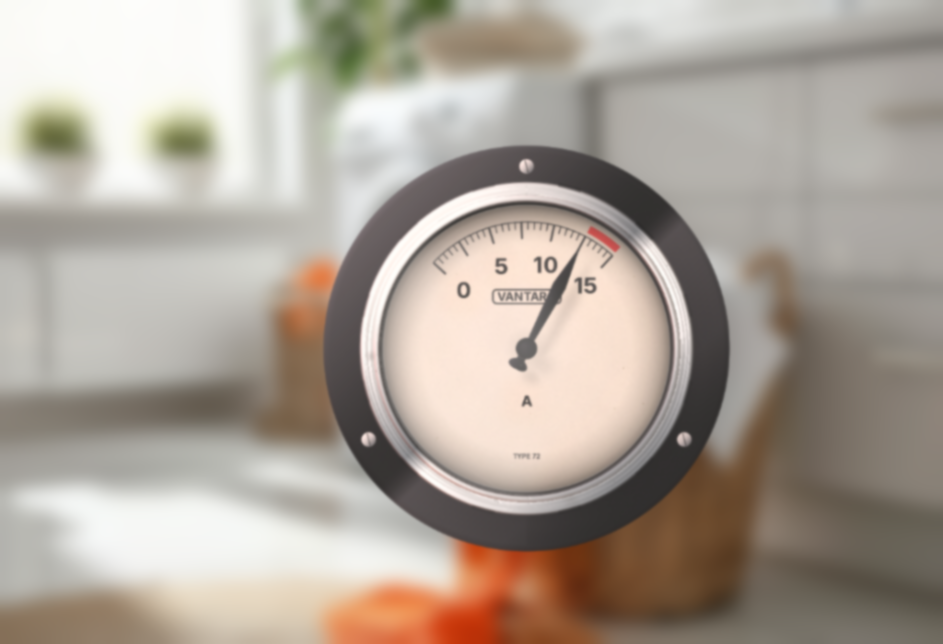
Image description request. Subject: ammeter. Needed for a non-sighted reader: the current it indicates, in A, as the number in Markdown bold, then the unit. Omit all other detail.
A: **12.5** A
